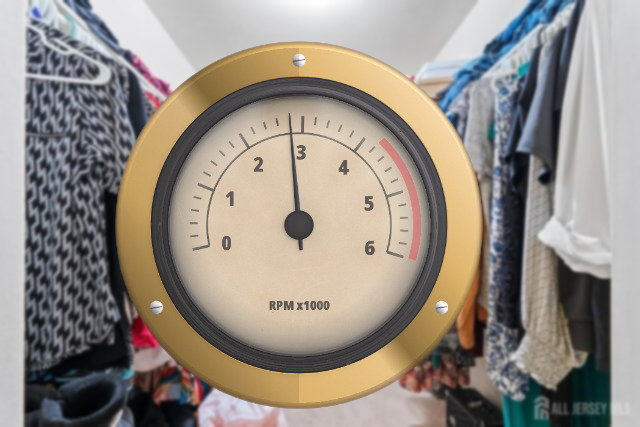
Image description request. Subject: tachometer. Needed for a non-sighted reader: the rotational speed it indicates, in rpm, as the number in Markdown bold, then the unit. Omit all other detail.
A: **2800** rpm
